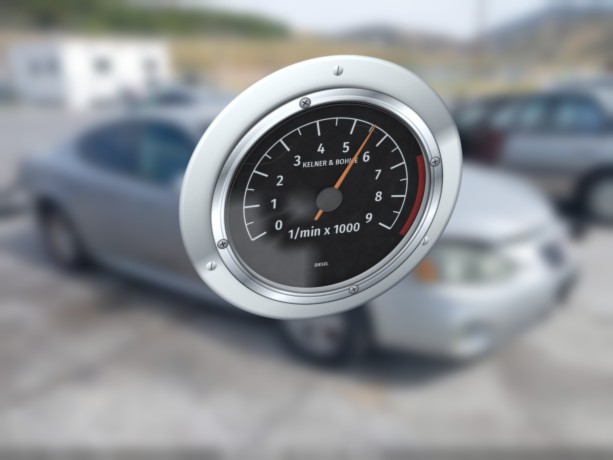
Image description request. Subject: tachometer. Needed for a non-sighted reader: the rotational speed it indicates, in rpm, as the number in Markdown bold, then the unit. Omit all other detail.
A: **5500** rpm
